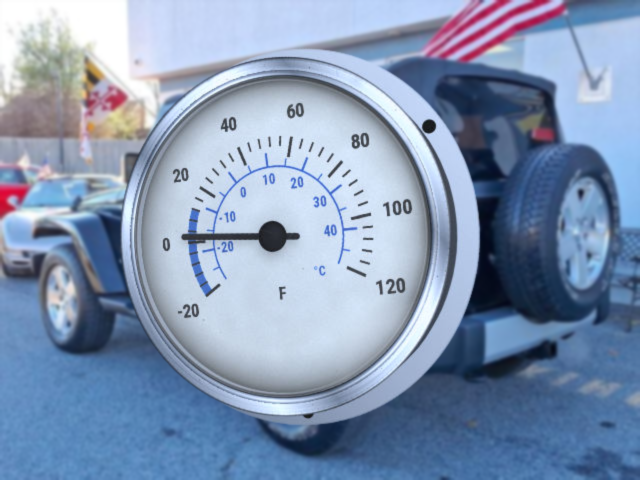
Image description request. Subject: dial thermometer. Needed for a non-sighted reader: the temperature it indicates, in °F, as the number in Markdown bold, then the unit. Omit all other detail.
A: **2** °F
